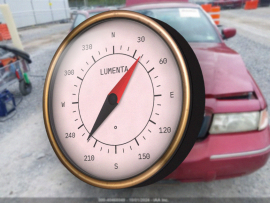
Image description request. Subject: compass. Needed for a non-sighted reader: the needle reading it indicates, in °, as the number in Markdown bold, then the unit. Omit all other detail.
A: **40** °
